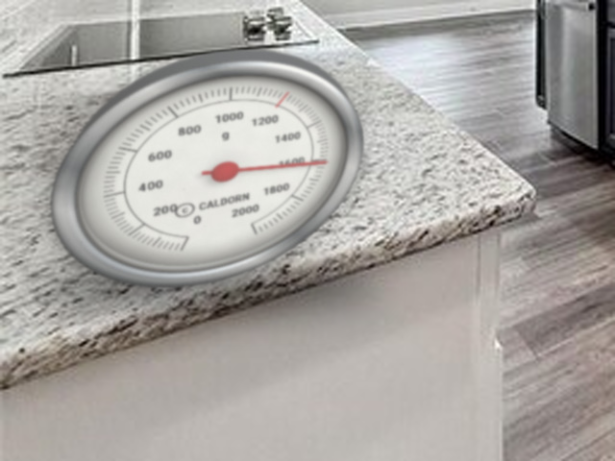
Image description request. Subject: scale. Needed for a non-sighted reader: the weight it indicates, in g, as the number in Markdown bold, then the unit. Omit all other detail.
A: **1600** g
